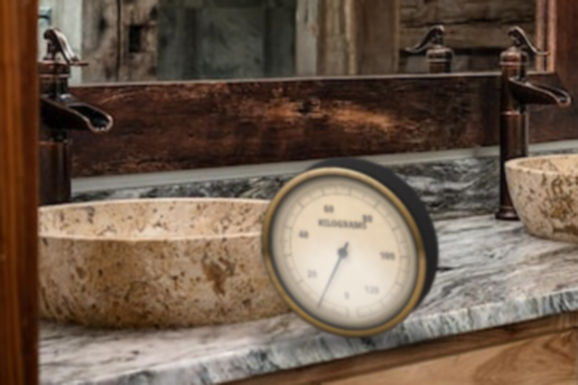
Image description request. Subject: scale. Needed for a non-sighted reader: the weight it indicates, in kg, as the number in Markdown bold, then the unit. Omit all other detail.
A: **10** kg
